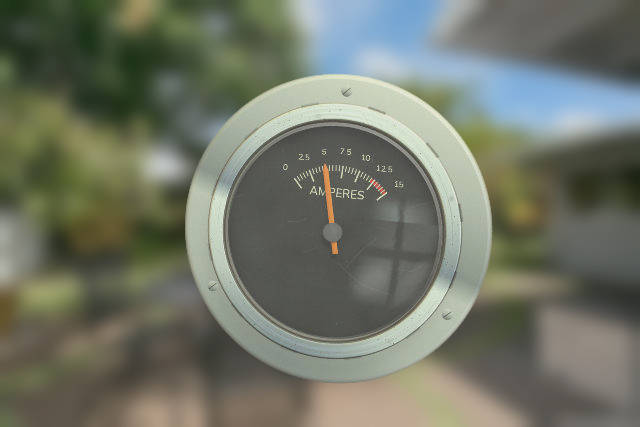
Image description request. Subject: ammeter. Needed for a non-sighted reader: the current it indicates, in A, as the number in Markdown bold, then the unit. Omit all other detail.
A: **5** A
